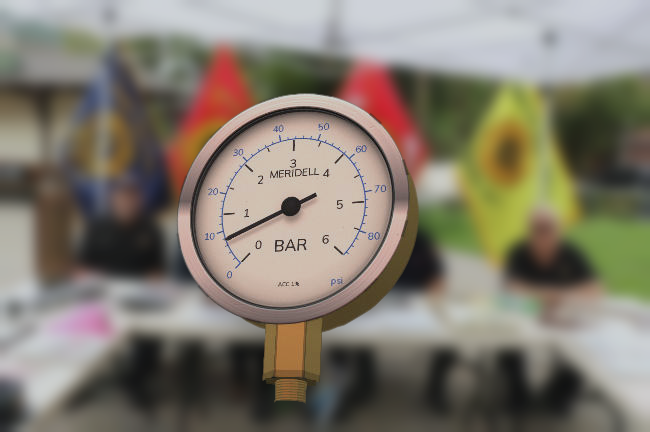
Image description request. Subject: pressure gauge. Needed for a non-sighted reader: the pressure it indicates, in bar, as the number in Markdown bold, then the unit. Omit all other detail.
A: **0.5** bar
